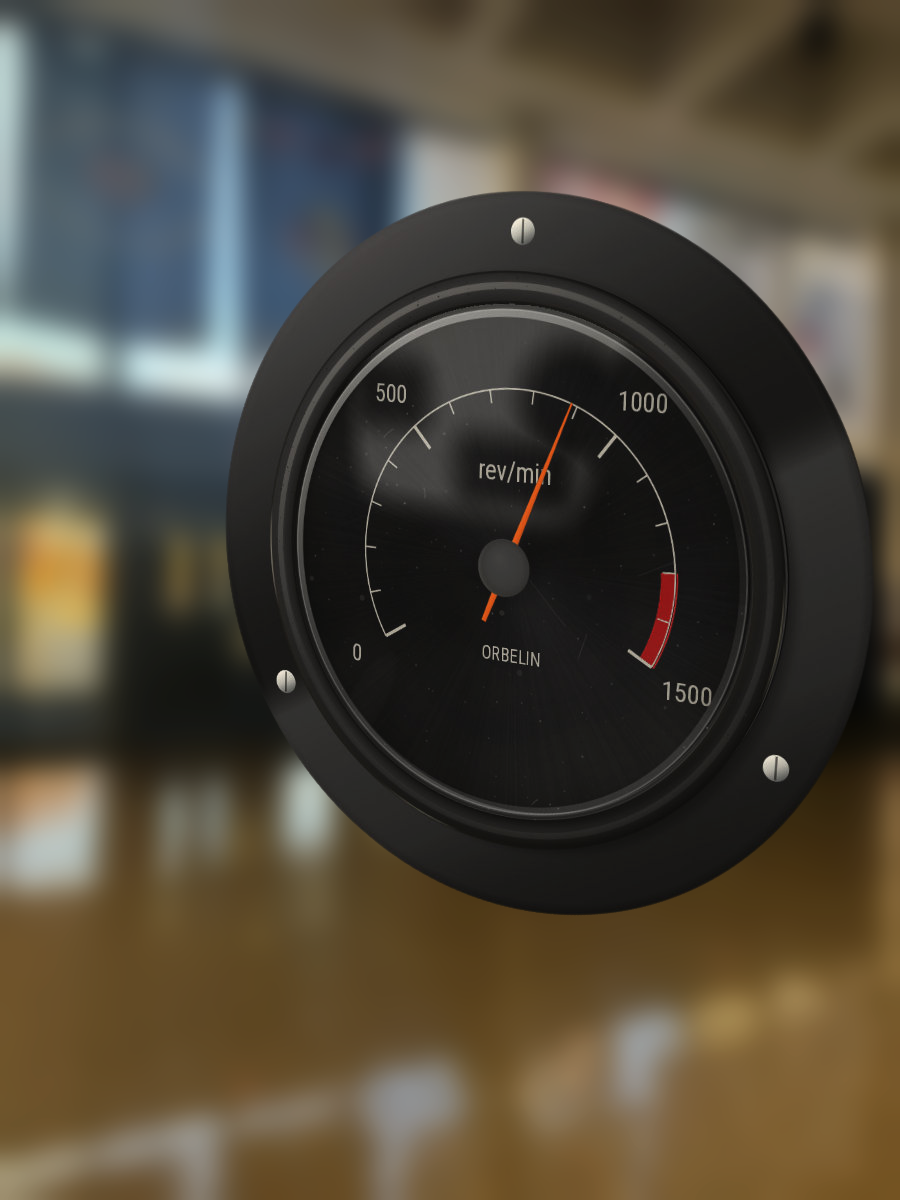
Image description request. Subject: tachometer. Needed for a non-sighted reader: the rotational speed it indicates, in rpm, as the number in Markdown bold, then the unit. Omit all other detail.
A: **900** rpm
